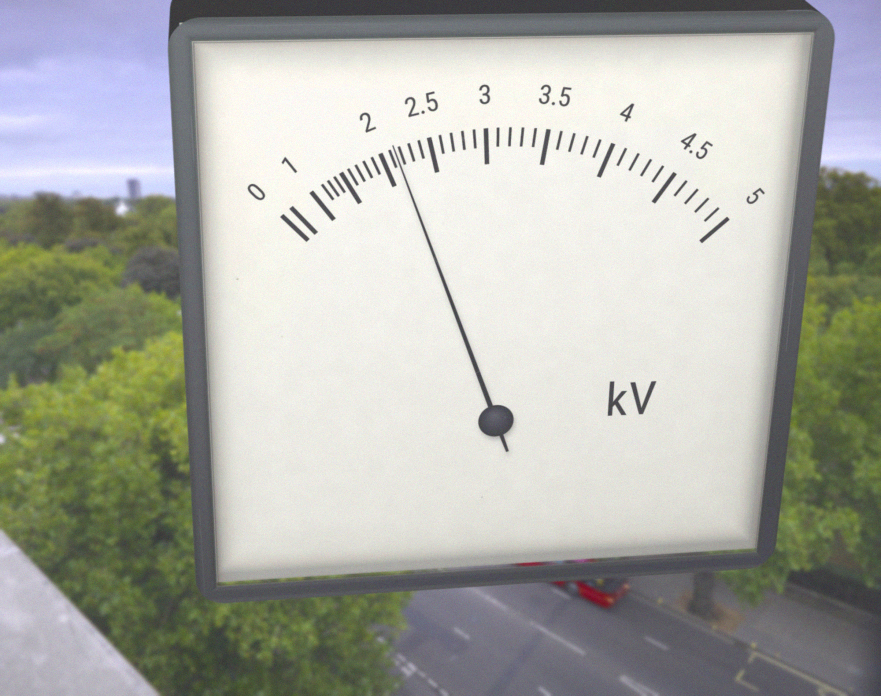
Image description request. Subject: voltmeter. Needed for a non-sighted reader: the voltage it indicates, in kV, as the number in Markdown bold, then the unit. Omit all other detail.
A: **2.15** kV
